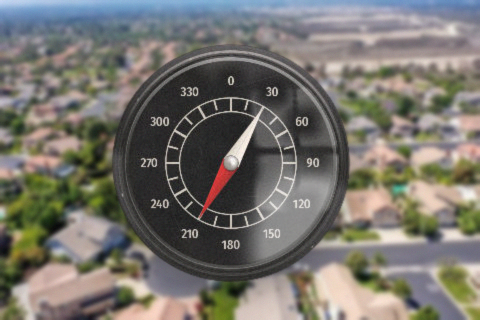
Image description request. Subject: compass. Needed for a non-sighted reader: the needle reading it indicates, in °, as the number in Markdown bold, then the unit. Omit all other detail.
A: **210** °
